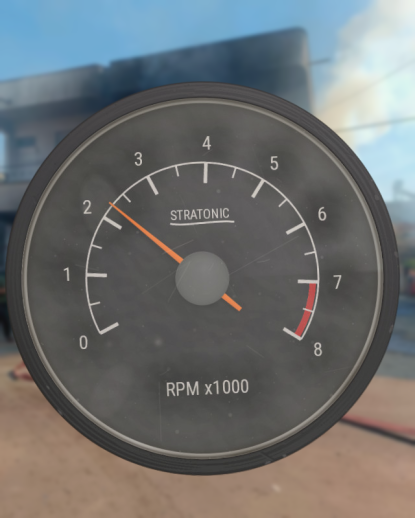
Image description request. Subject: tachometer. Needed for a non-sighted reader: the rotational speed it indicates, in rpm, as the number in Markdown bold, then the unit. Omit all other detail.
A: **2250** rpm
